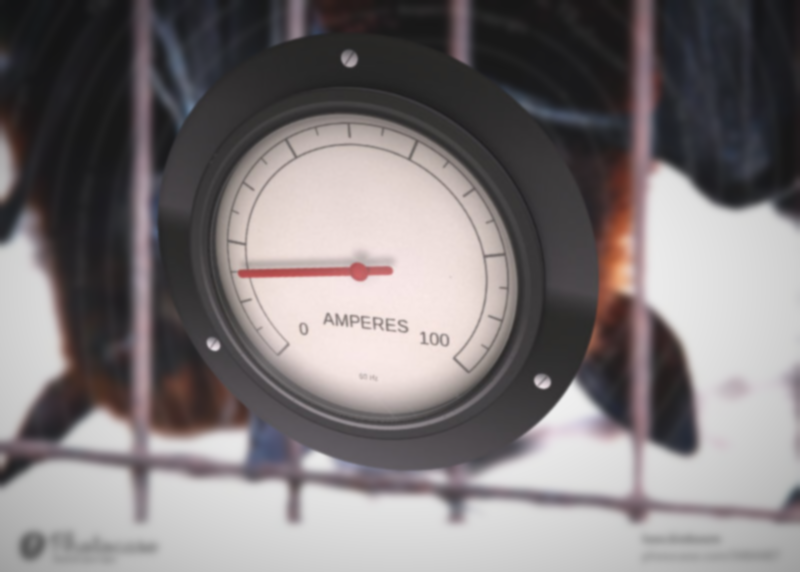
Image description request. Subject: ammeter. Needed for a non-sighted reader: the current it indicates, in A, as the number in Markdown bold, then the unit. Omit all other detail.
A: **15** A
